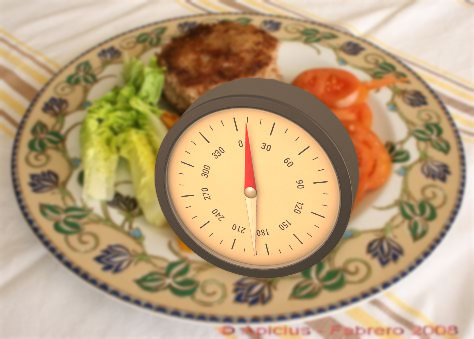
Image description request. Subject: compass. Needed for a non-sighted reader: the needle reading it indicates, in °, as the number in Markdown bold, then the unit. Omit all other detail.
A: **10** °
